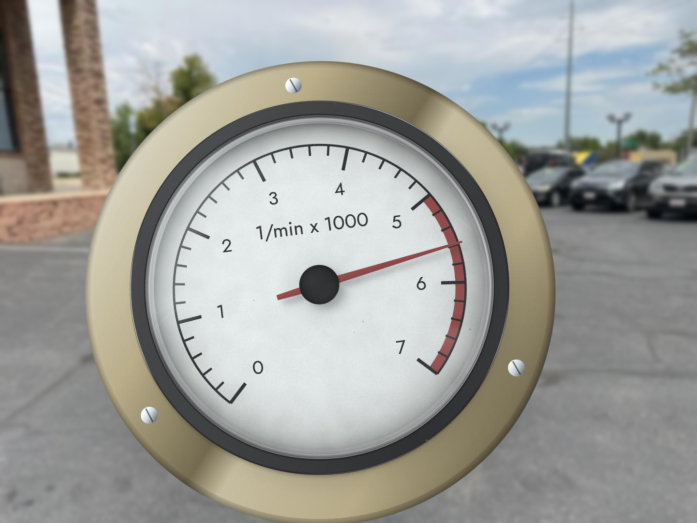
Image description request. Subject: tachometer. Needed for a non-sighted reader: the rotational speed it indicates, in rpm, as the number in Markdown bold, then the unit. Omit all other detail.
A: **5600** rpm
